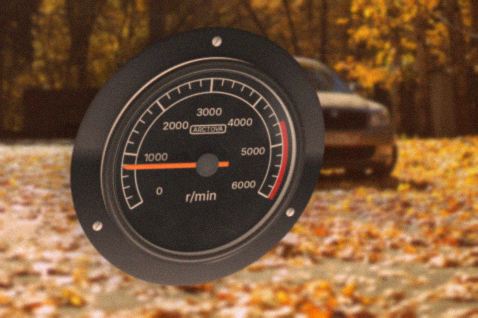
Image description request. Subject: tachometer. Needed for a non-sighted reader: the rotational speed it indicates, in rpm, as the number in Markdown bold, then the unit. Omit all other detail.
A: **800** rpm
